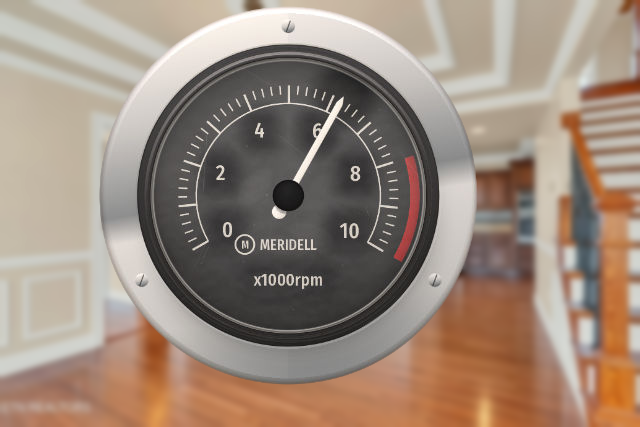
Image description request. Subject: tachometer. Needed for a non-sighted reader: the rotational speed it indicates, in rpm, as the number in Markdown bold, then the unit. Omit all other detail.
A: **6200** rpm
